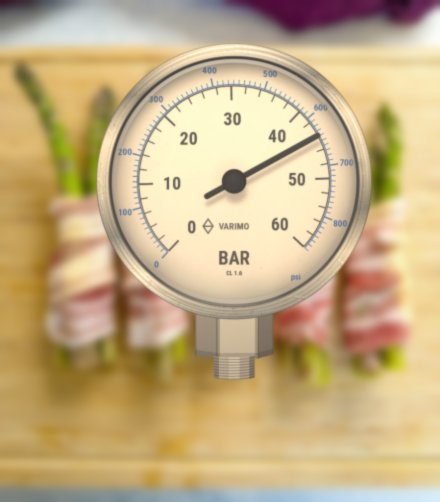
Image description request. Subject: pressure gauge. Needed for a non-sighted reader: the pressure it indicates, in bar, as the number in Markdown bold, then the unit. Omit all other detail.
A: **44** bar
